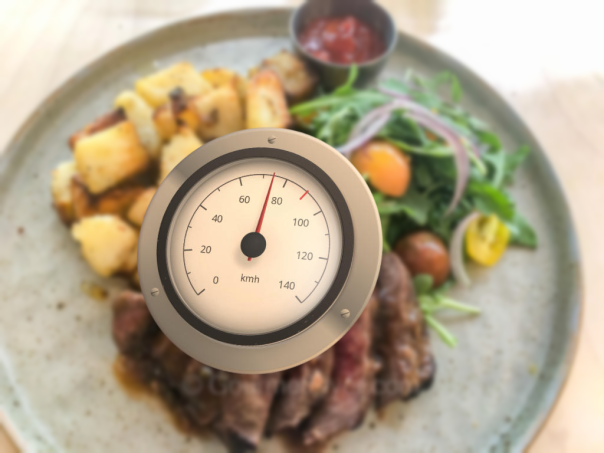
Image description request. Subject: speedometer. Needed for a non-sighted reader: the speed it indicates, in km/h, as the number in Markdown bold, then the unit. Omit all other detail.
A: **75** km/h
